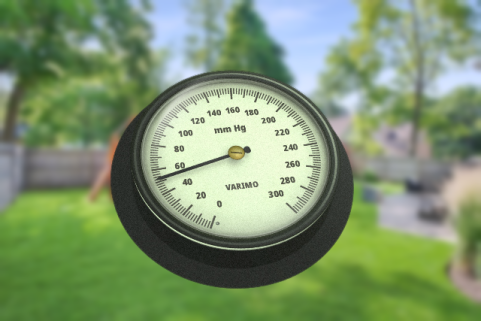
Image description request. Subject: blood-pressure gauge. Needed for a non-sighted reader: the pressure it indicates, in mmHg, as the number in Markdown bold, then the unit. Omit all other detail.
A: **50** mmHg
